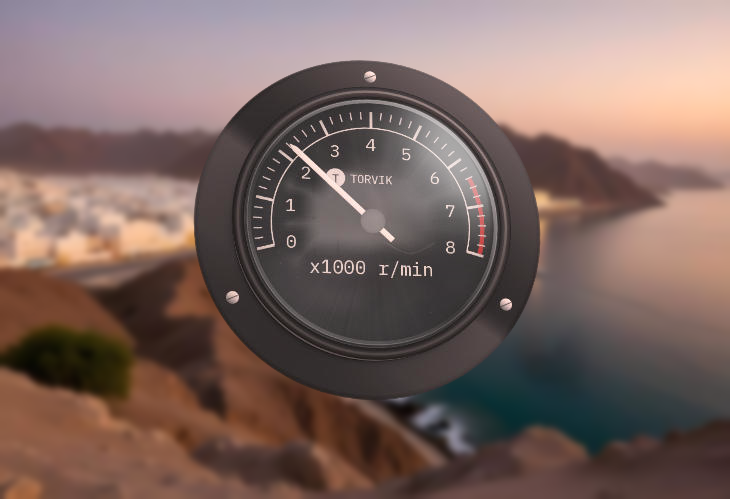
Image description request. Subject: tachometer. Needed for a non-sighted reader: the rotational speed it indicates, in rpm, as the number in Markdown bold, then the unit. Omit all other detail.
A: **2200** rpm
